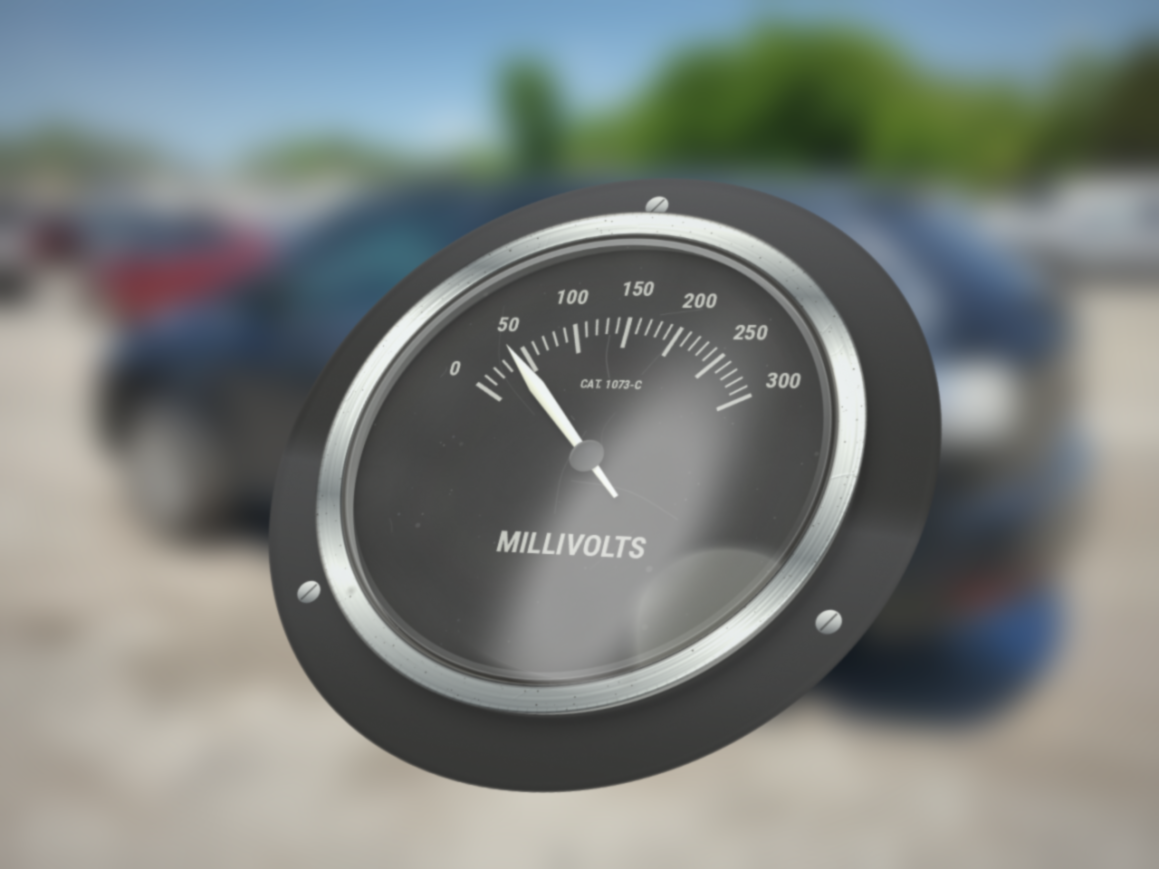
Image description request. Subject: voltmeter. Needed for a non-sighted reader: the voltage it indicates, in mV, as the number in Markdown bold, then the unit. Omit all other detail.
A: **40** mV
